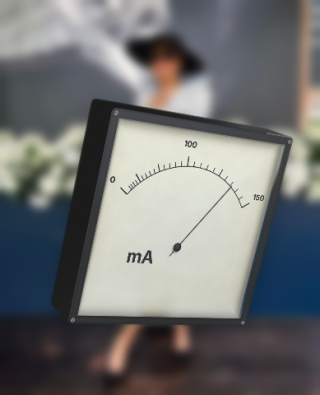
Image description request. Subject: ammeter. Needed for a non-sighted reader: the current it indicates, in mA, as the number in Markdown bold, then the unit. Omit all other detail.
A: **135** mA
